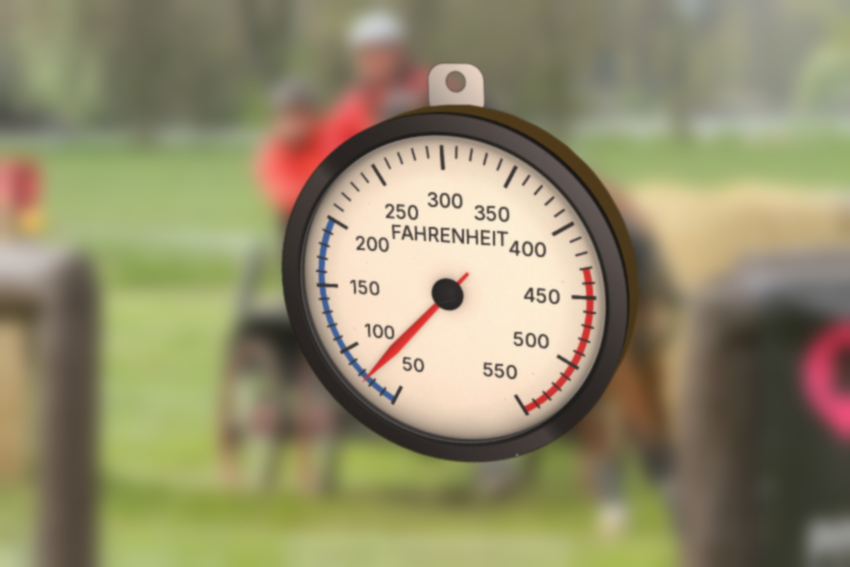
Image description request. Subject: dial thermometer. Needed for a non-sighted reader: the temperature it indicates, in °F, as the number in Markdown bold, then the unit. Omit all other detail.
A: **75** °F
